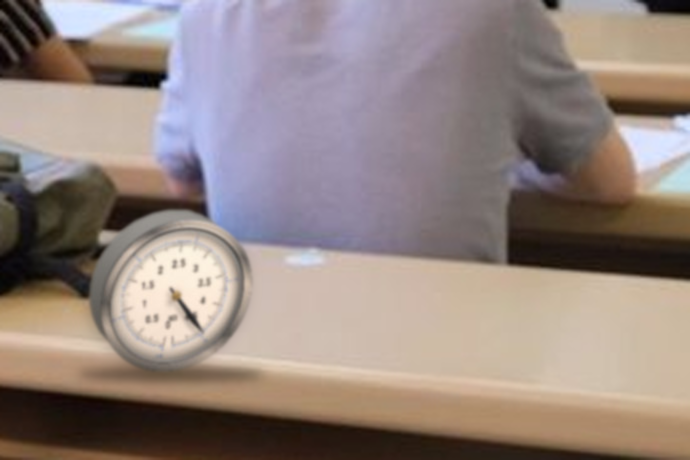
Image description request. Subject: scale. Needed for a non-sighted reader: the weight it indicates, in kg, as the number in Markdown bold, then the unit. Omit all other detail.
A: **4.5** kg
